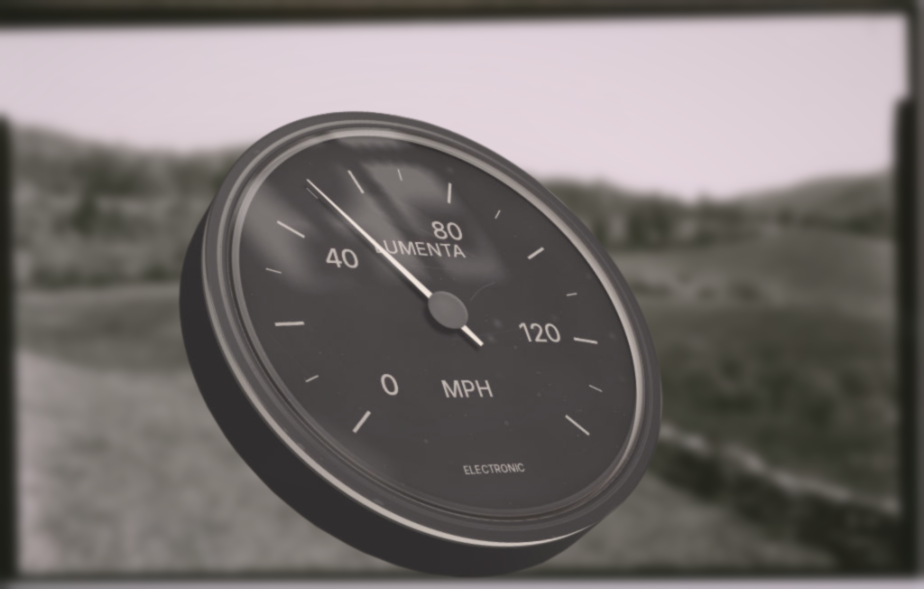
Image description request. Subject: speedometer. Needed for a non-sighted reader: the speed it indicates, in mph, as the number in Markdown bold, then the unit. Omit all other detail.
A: **50** mph
